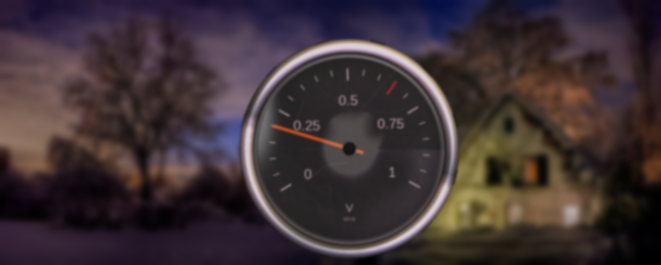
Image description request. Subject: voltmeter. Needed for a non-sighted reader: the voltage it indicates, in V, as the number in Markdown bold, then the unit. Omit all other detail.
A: **0.2** V
